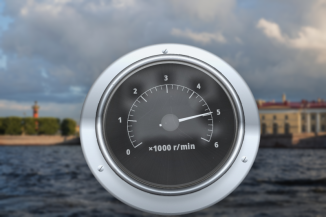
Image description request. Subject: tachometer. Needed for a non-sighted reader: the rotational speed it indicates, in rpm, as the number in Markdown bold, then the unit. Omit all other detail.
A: **5000** rpm
